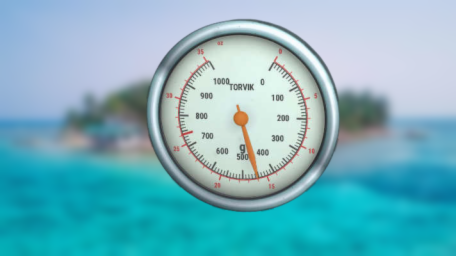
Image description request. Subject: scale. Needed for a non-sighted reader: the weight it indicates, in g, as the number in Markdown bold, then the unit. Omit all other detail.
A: **450** g
